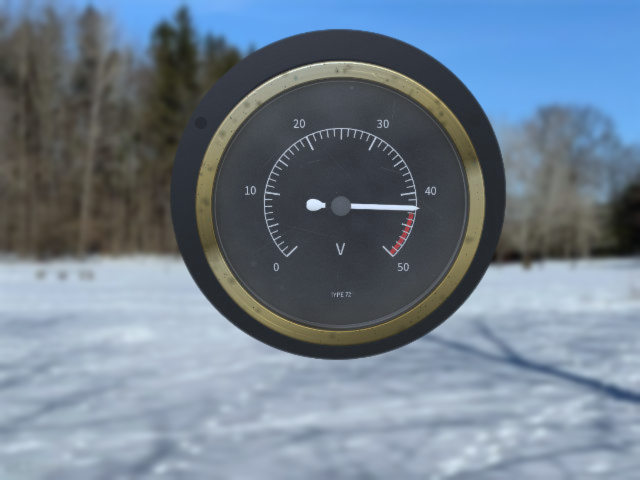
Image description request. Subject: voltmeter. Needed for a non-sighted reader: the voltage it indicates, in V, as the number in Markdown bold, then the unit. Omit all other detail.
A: **42** V
